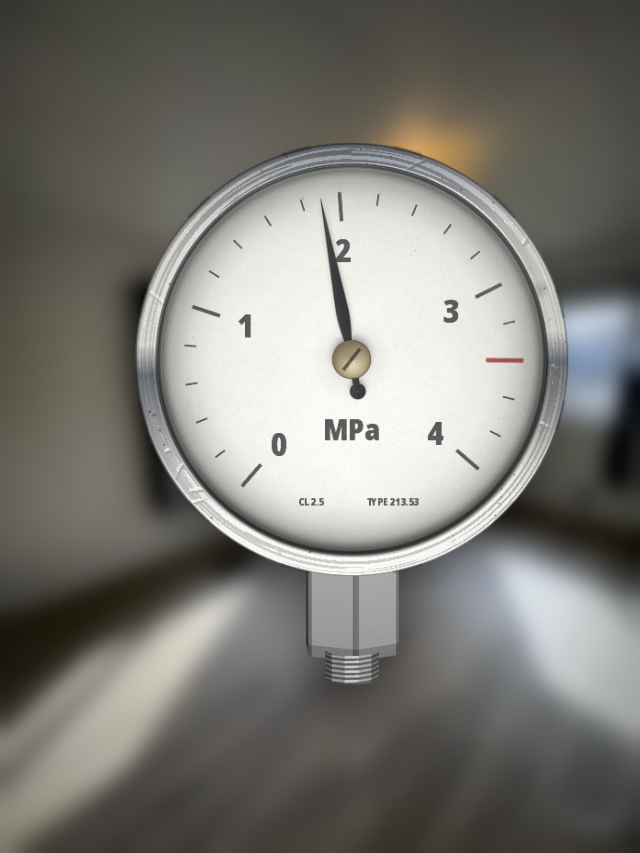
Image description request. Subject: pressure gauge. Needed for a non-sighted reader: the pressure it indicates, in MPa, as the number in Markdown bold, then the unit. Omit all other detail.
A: **1.9** MPa
